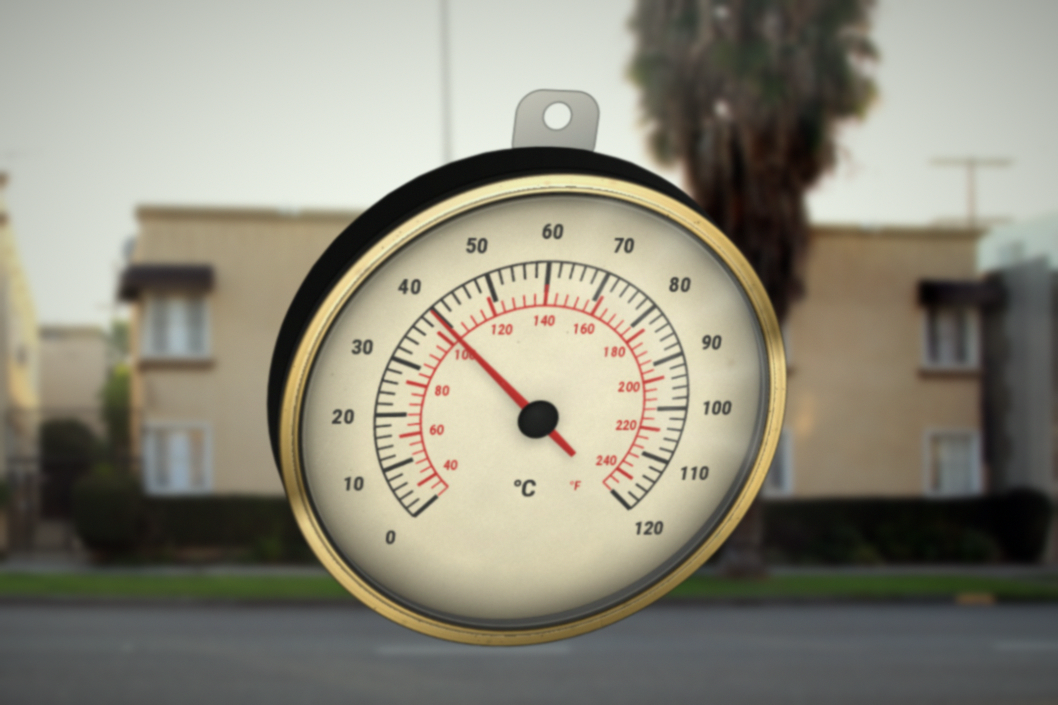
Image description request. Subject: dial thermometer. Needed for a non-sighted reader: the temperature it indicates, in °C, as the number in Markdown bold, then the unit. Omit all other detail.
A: **40** °C
